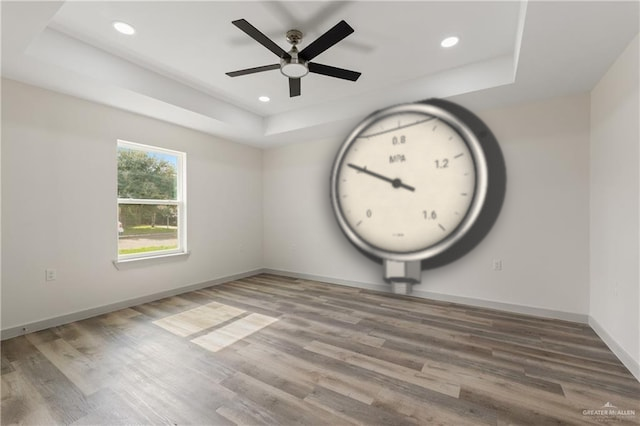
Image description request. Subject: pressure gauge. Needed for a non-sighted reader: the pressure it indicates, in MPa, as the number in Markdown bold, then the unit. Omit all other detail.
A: **0.4** MPa
